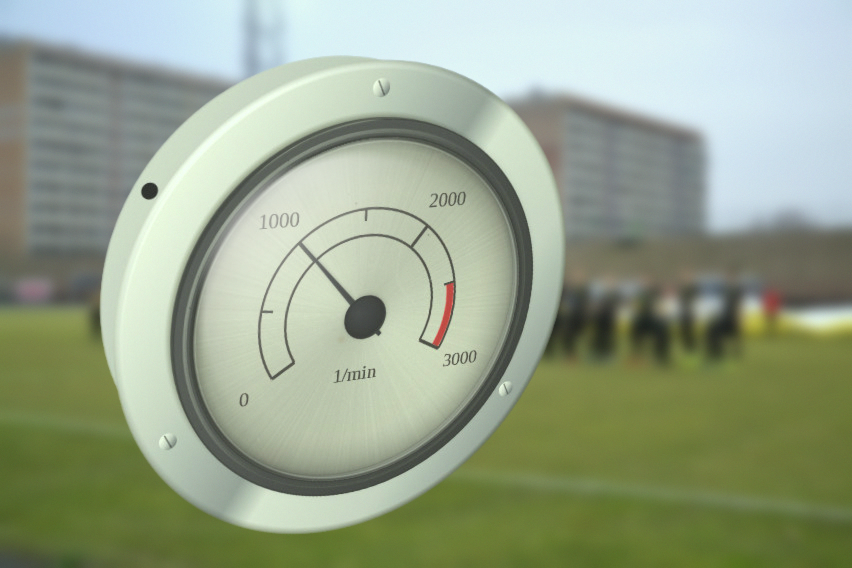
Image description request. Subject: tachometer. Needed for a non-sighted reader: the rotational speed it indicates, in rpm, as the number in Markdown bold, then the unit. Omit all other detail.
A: **1000** rpm
